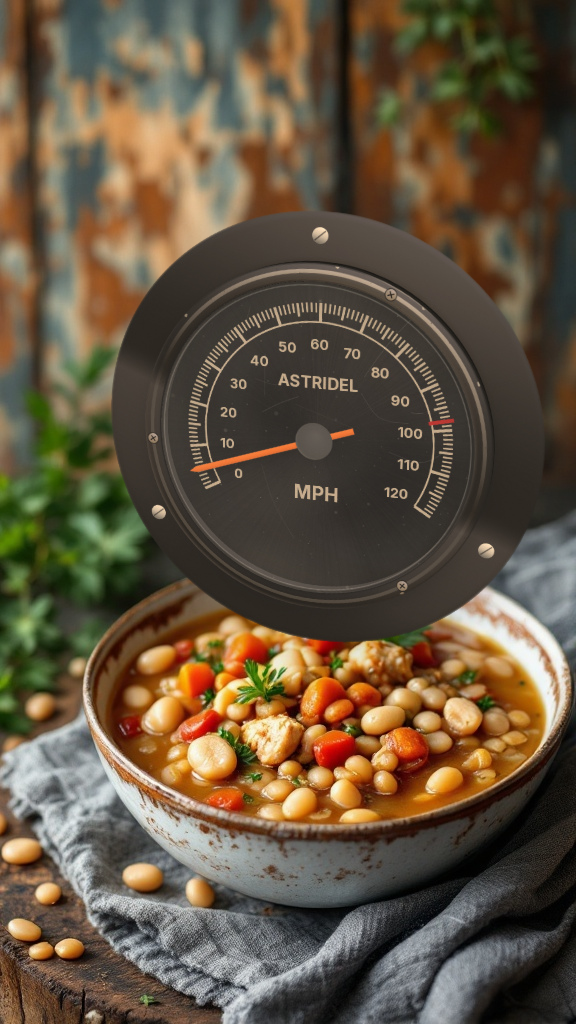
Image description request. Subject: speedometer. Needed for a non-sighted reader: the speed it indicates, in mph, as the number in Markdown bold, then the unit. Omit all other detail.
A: **5** mph
